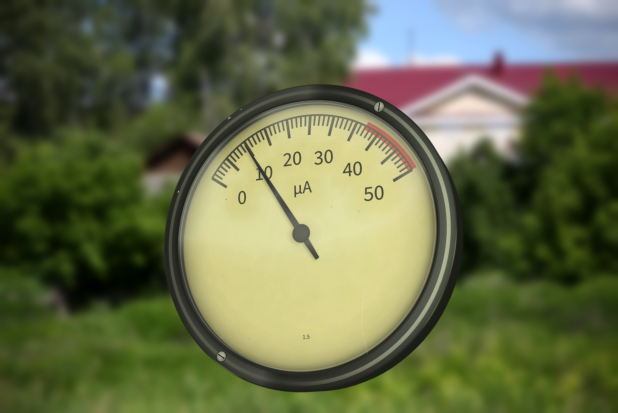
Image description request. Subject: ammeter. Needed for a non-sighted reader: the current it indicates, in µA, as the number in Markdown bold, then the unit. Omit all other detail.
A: **10** µA
